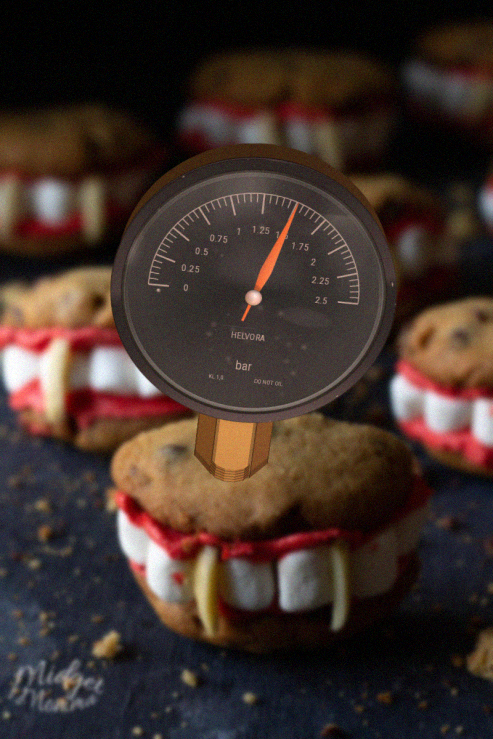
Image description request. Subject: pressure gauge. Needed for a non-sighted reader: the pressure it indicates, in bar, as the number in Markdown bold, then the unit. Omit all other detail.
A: **1.5** bar
